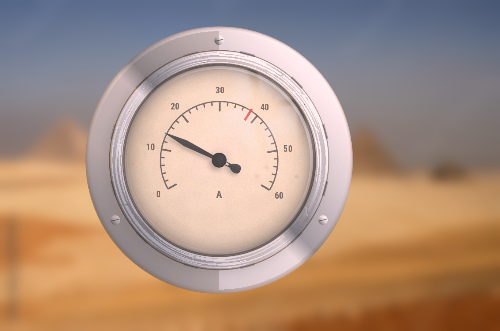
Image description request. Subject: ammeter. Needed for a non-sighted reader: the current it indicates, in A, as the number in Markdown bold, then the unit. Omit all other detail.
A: **14** A
